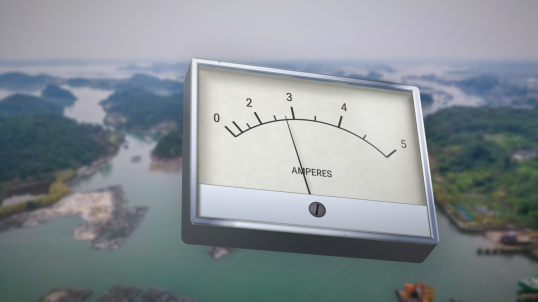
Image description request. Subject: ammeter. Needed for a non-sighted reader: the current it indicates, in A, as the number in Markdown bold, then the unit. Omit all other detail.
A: **2.75** A
